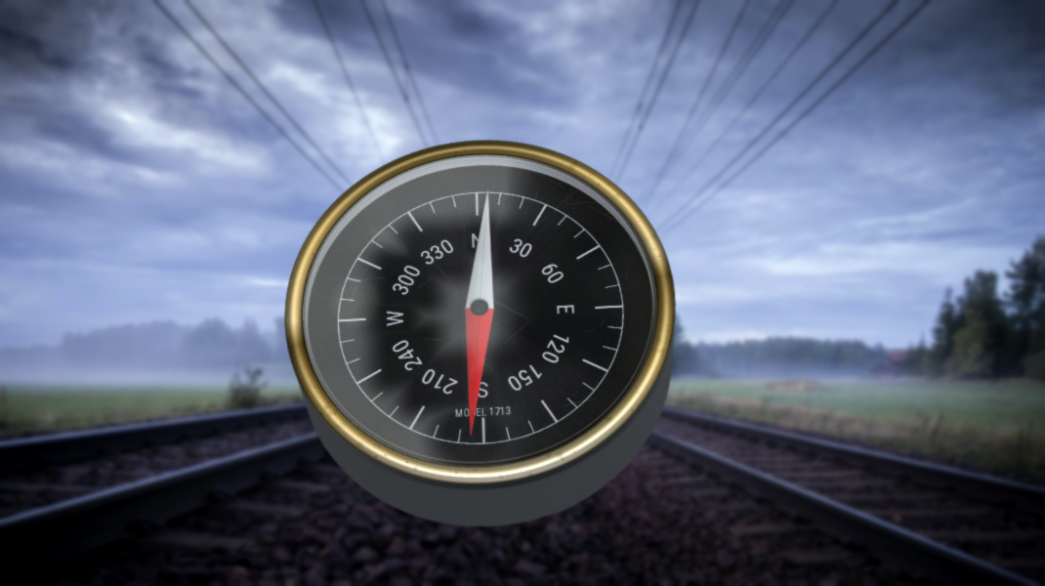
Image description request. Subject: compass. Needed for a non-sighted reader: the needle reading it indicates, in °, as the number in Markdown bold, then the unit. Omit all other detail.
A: **185** °
